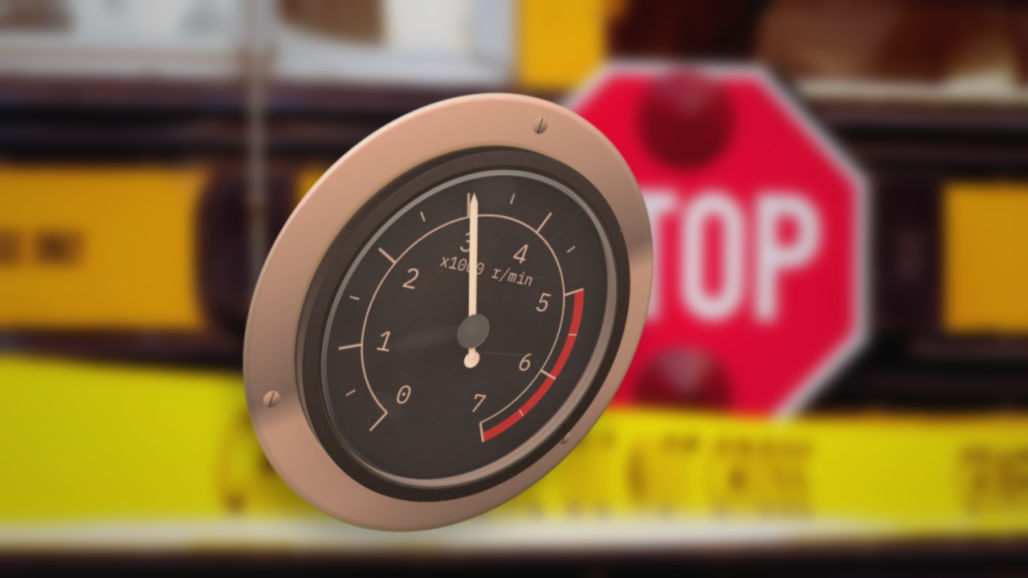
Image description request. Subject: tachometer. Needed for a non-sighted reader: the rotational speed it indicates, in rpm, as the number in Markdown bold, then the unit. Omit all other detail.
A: **3000** rpm
